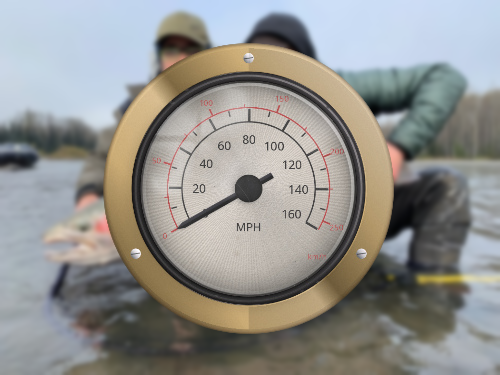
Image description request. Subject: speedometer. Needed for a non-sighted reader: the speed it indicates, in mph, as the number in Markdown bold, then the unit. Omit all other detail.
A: **0** mph
